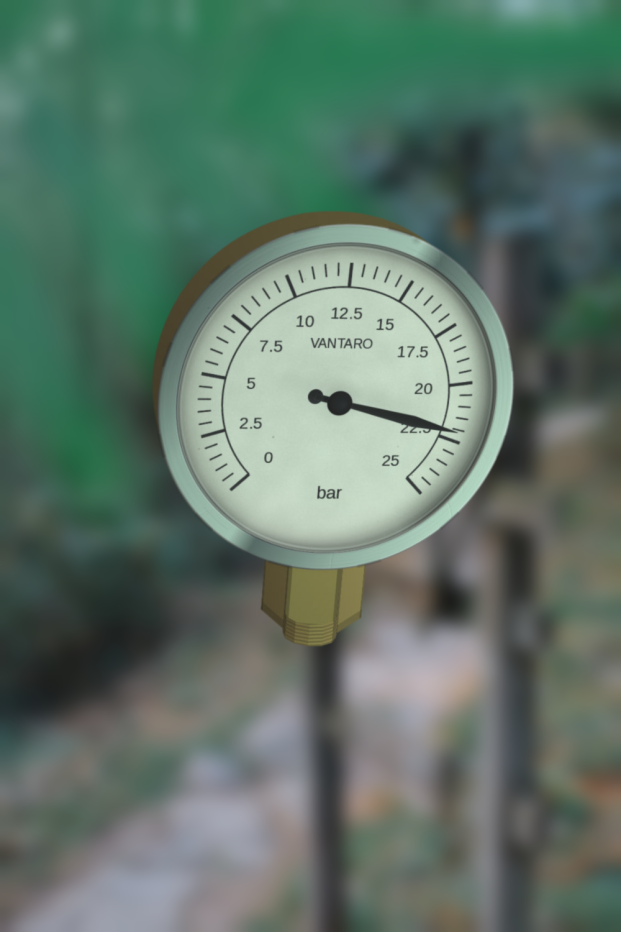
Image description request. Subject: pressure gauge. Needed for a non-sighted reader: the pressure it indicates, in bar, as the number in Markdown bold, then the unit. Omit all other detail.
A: **22** bar
